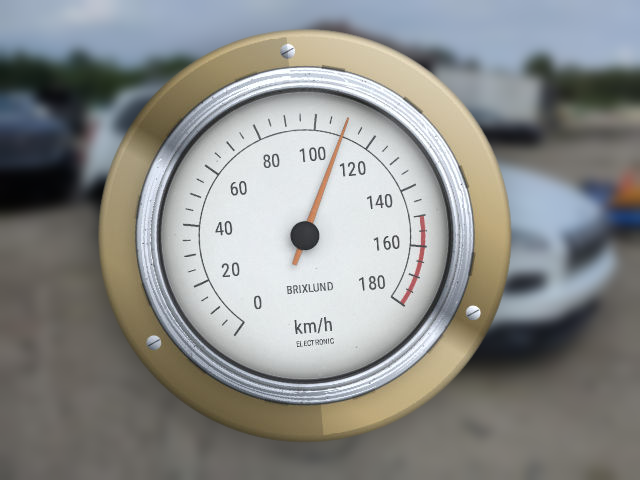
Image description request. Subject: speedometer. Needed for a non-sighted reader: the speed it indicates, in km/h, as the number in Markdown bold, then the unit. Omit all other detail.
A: **110** km/h
